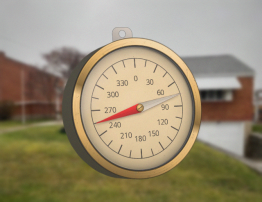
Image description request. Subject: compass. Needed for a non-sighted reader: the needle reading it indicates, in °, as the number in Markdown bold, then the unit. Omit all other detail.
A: **255** °
